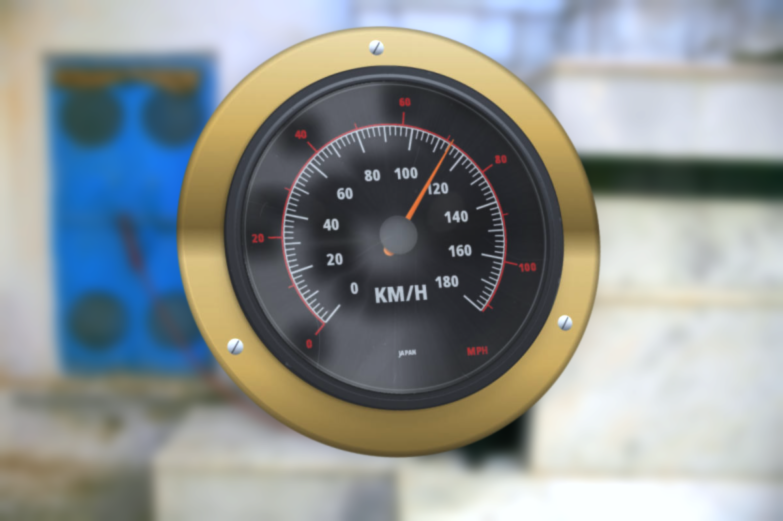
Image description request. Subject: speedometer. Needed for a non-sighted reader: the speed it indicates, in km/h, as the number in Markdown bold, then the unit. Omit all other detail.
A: **114** km/h
